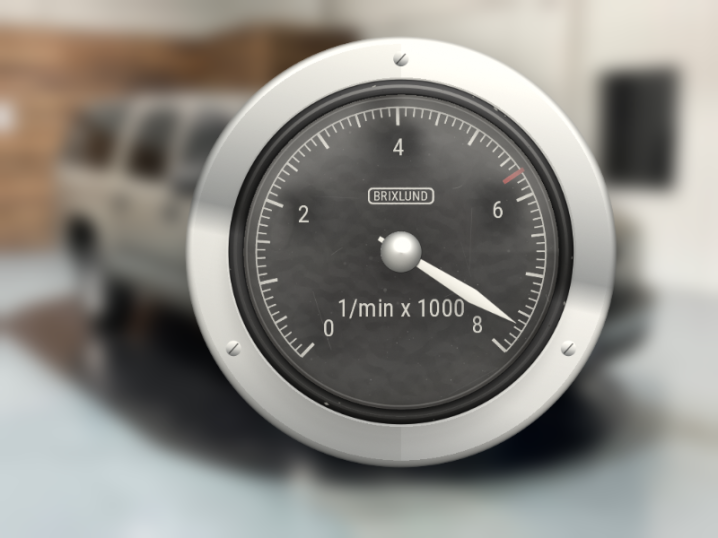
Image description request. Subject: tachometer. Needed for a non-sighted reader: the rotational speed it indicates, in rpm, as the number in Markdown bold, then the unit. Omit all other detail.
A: **7650** rpm
